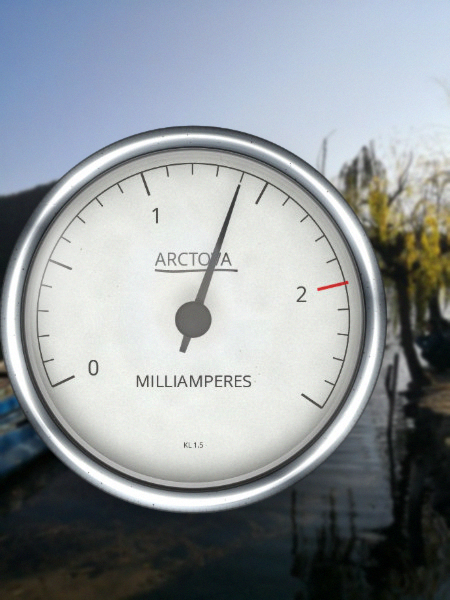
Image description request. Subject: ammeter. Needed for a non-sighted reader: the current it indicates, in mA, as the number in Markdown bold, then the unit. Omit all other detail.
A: **1.4** mA
